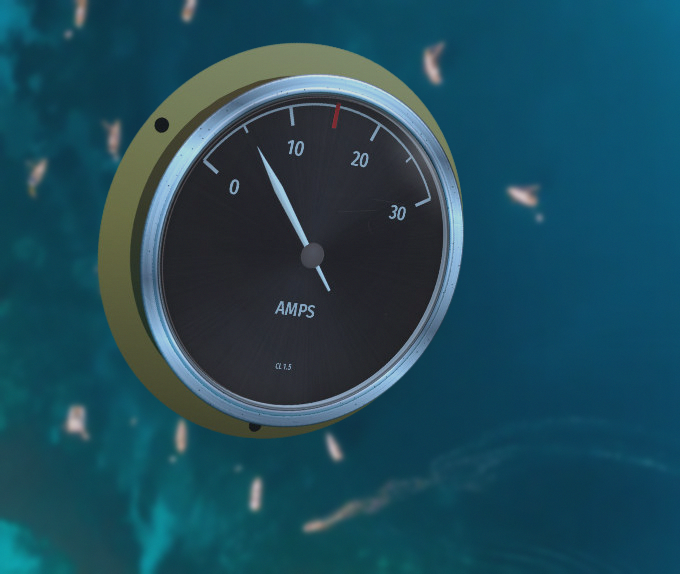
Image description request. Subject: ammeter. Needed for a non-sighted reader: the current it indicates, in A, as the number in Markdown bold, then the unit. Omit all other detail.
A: **5** A
